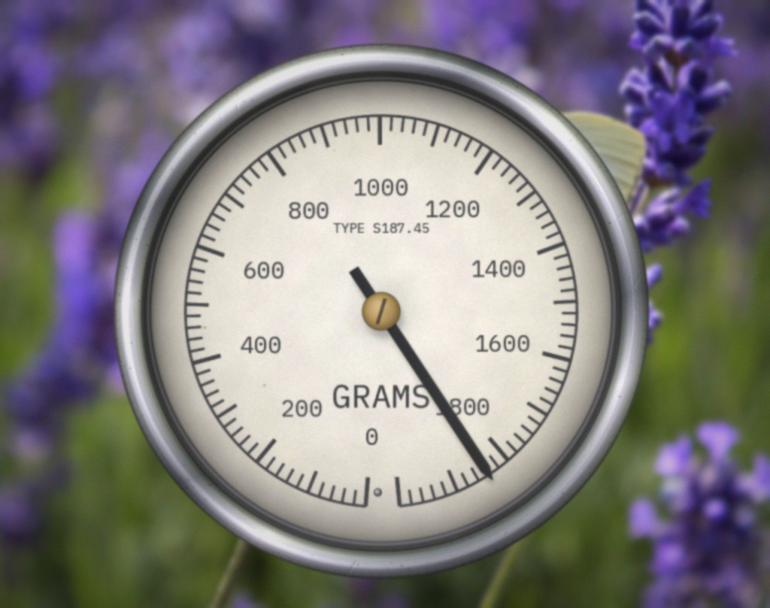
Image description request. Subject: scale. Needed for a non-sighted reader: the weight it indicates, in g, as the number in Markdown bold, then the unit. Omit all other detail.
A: **1840** g
